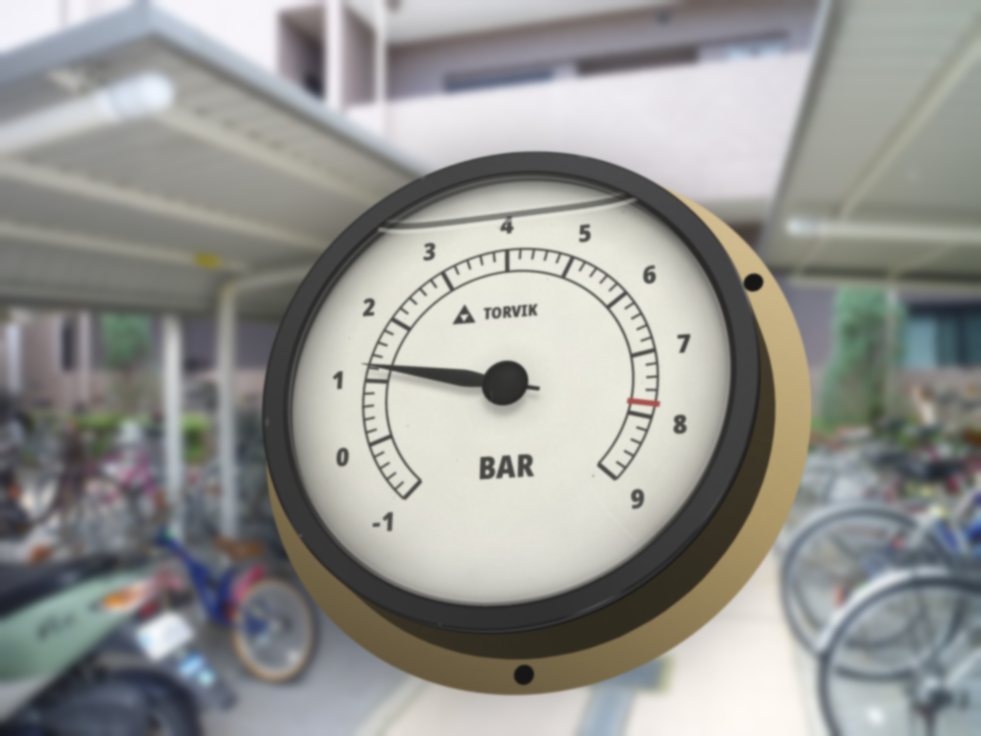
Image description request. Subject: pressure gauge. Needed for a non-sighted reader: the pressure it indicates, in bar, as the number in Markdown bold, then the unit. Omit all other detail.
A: **1.2** bar
